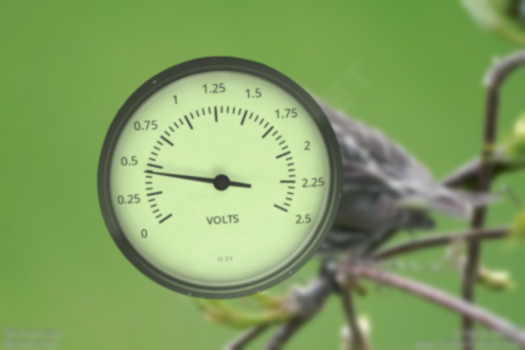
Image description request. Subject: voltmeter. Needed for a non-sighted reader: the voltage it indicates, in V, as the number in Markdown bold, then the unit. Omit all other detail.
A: **0.45** V
